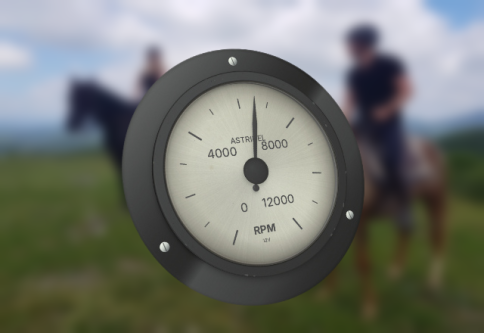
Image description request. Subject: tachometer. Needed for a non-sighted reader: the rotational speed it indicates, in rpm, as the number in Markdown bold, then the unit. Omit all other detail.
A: **6500** rpm
